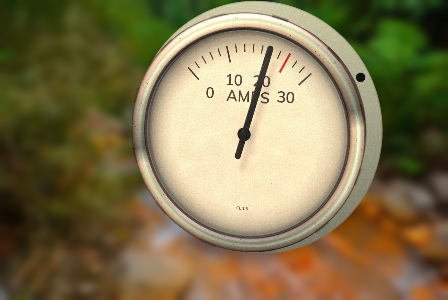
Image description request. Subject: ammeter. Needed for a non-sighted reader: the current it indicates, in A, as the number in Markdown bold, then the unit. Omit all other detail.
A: **20** A
